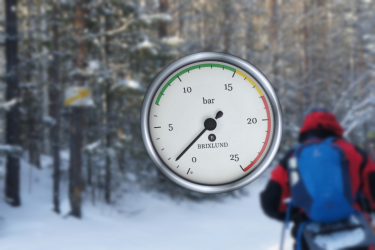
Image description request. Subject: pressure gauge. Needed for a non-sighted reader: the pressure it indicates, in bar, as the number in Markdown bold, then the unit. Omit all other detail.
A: **1.5** bar
